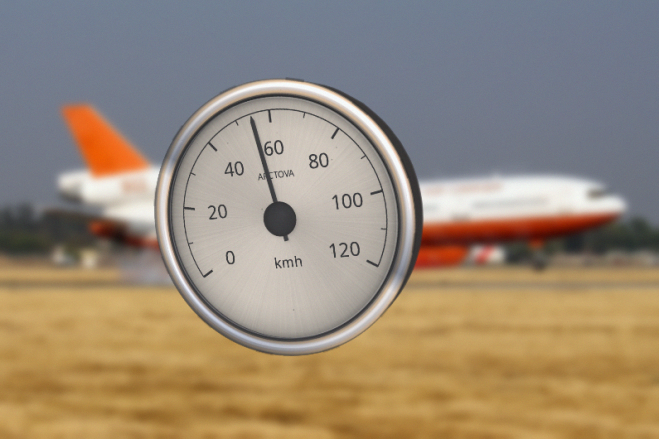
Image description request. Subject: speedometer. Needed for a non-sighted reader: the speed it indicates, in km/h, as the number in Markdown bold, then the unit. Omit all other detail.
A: **55** km/h
